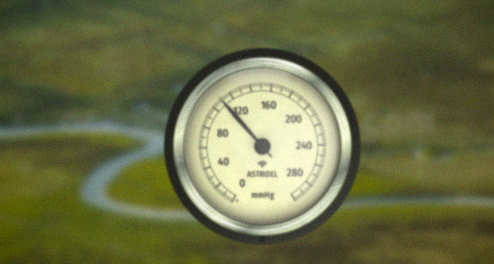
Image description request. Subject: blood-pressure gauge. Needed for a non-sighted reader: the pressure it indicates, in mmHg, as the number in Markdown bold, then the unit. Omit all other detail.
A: **110** mmHg
